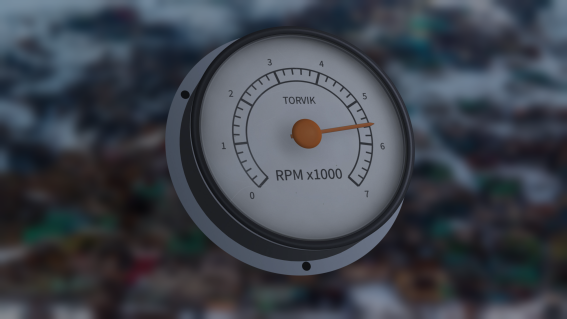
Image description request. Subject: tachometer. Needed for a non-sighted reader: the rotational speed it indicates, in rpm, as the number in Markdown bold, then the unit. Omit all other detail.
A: **5600** rpm
